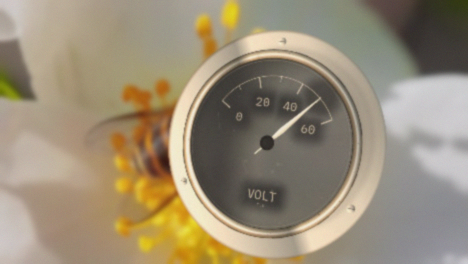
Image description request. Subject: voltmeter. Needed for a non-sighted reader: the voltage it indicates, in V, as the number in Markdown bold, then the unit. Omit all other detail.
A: **50** V
